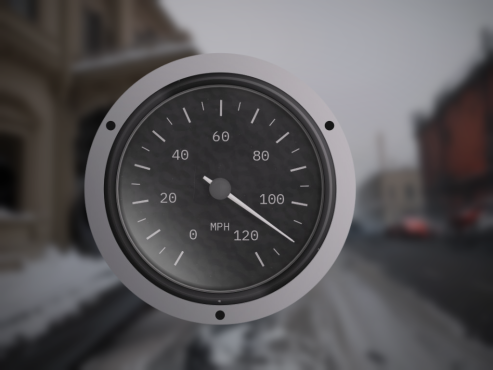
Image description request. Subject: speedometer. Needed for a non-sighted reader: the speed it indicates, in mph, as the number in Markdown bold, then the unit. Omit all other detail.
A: **110** mph
